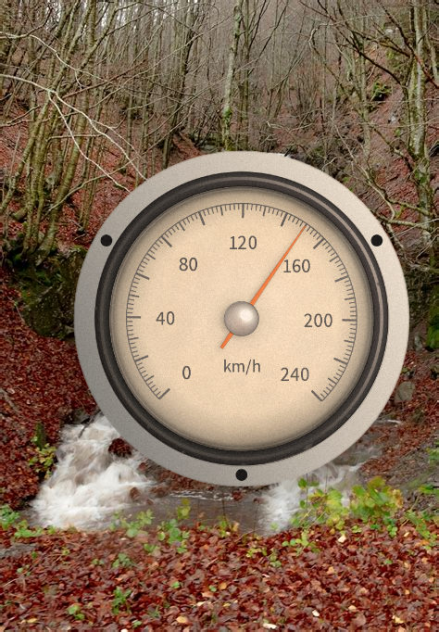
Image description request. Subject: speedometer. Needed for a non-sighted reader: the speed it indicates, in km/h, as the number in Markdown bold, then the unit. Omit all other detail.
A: **150** km/h
